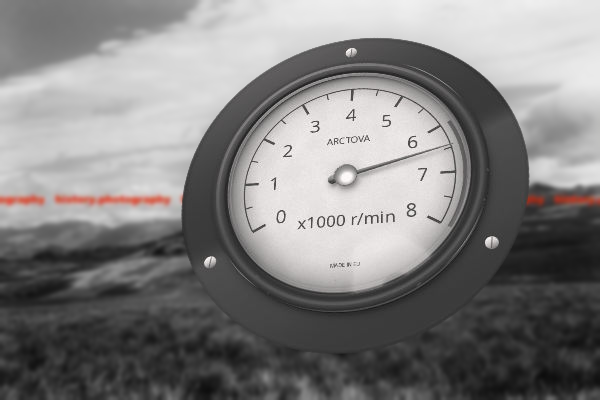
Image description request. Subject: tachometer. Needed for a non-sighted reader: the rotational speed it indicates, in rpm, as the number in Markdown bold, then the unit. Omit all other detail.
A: **6500** rpm
